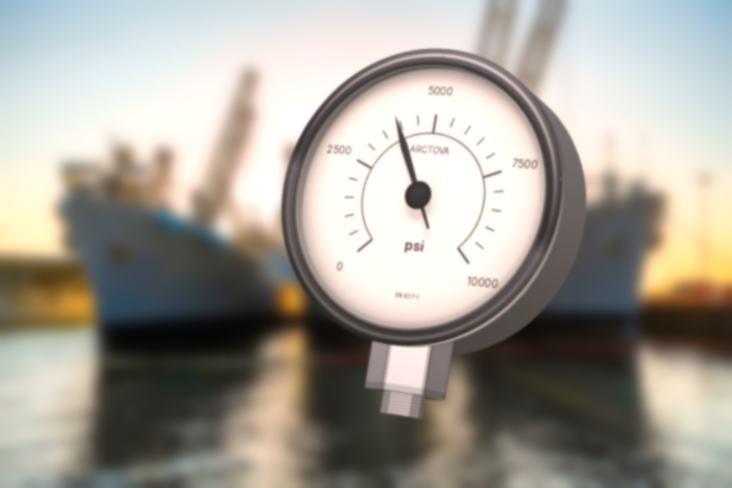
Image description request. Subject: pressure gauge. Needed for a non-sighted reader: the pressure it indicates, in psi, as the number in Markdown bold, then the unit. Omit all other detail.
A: **4000** psi
